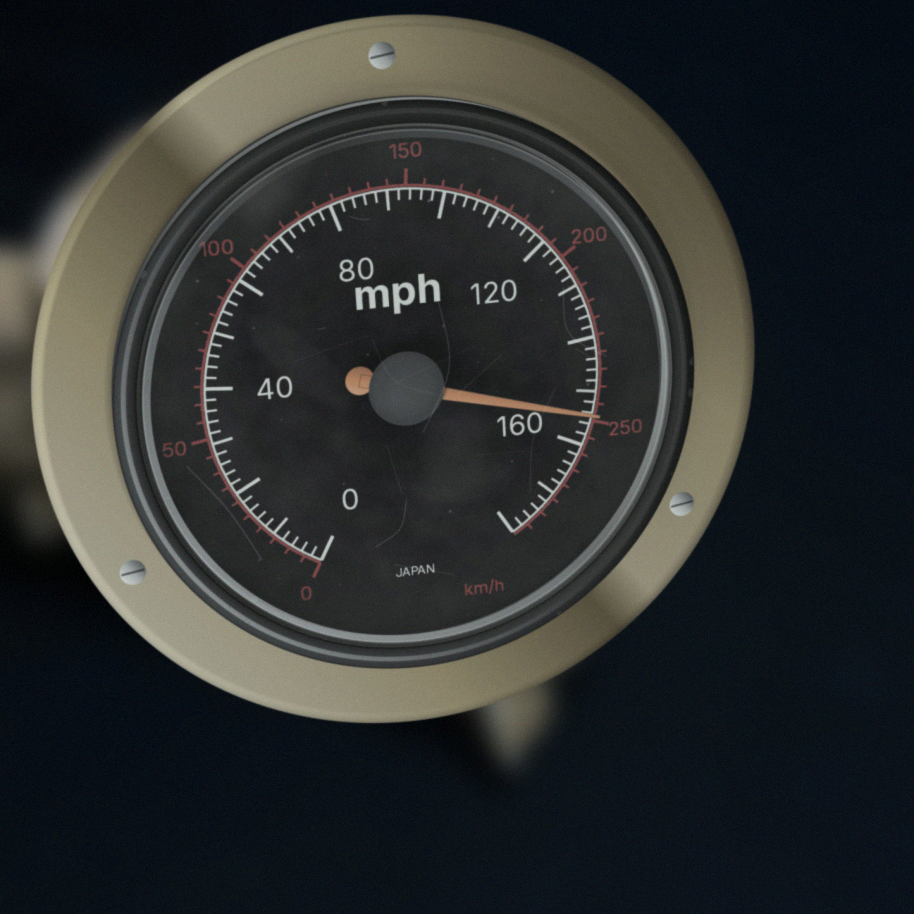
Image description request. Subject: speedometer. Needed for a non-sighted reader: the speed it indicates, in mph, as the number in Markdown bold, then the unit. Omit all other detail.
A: **154** mph
